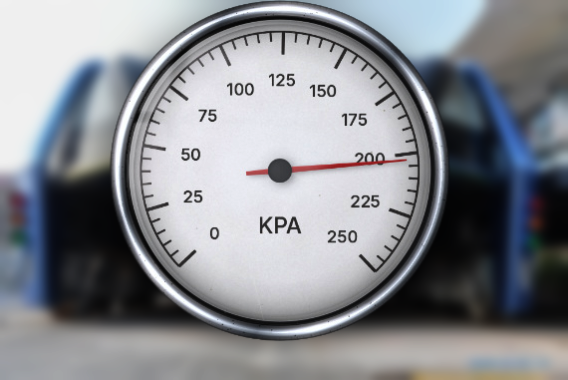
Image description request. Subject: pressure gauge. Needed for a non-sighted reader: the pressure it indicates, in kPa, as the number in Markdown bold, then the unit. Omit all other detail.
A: **202.5** kPa
